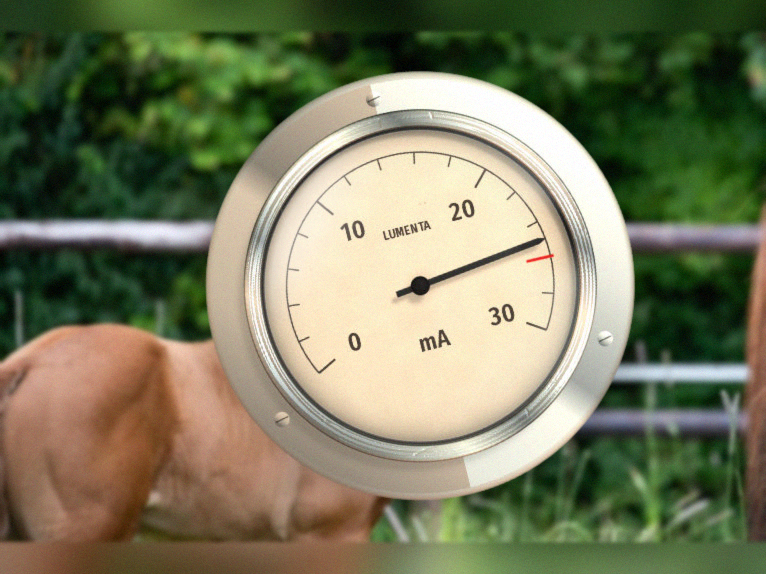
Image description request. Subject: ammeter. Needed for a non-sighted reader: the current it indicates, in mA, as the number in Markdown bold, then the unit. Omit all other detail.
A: **25** mA
